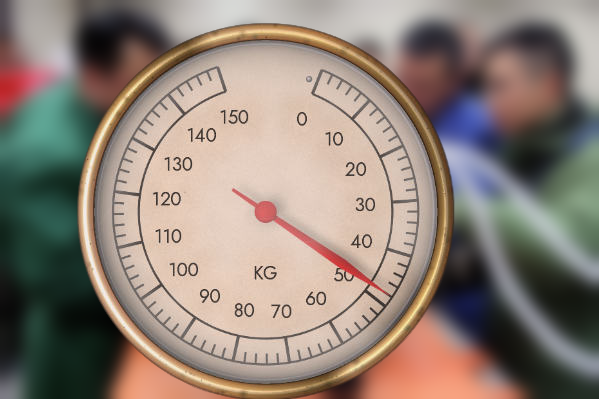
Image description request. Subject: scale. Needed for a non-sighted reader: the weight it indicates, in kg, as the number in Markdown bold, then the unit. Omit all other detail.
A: **48** kg
